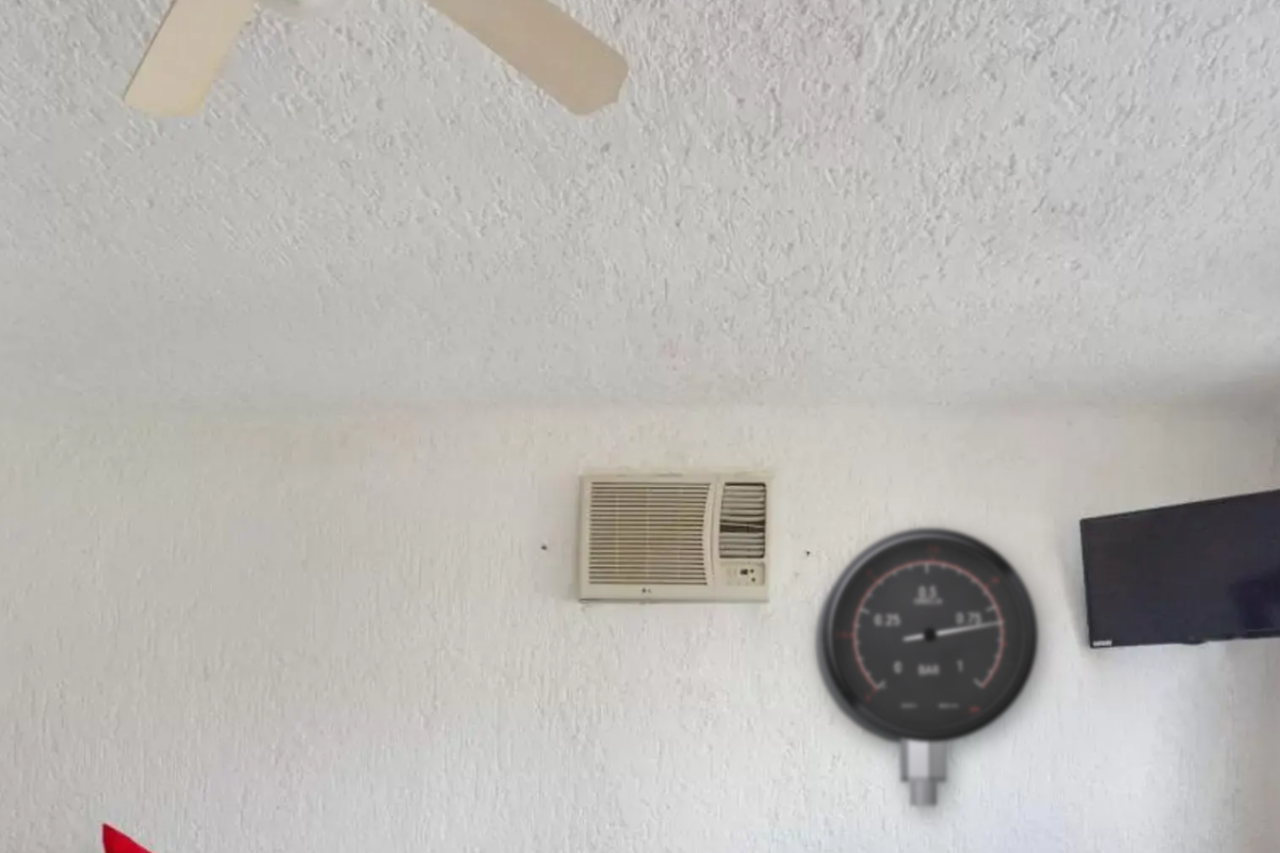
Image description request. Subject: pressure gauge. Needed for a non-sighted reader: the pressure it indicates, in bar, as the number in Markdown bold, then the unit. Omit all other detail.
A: **0.8** bar
